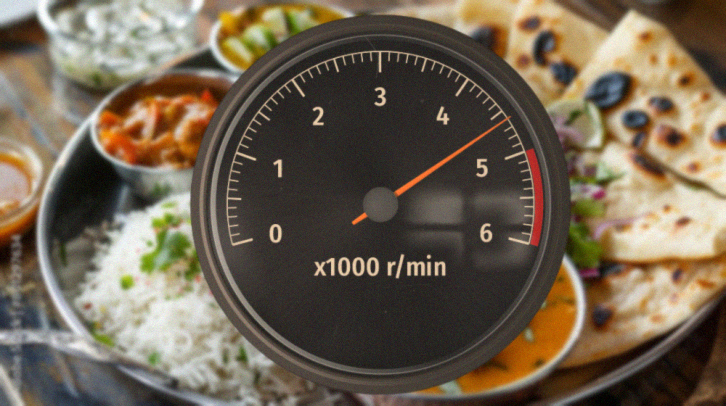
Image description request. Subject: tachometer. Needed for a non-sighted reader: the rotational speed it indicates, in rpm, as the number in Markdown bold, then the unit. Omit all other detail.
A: **4600** rpm
